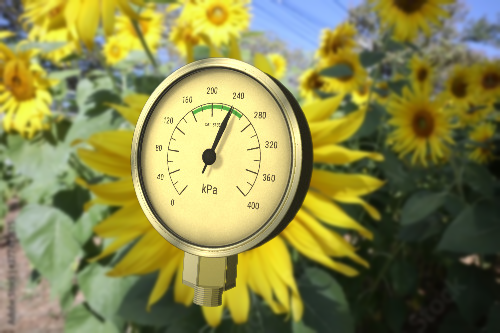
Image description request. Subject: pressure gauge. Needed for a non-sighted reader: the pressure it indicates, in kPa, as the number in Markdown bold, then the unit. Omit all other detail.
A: **240** kPa
